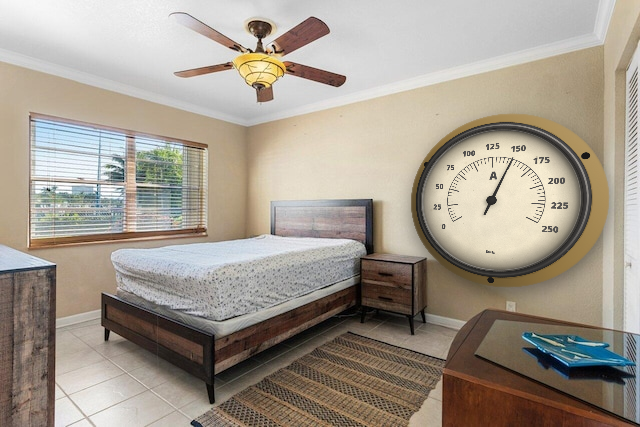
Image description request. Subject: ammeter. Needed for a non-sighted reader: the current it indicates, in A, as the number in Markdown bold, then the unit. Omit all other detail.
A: **150** A
